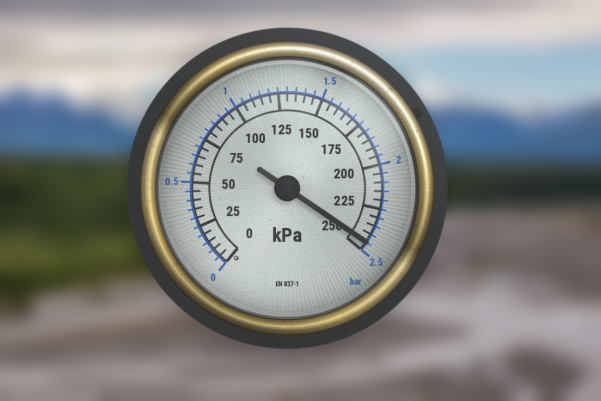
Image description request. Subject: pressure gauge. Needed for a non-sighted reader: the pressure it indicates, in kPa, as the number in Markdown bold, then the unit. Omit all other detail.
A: **245** kPa
